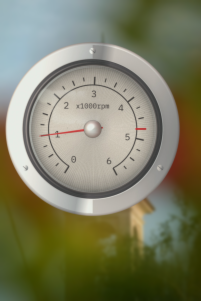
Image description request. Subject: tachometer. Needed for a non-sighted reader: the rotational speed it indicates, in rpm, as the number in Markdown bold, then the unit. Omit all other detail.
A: **1000** rpm
